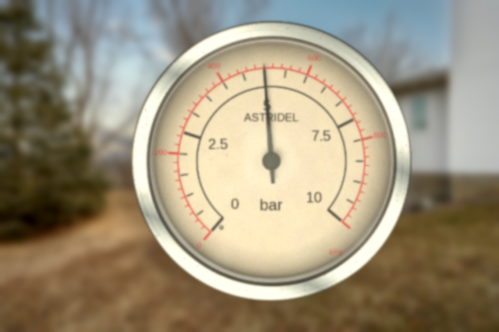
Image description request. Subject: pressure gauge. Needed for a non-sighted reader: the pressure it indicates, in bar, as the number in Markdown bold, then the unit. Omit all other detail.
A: **5** bar
